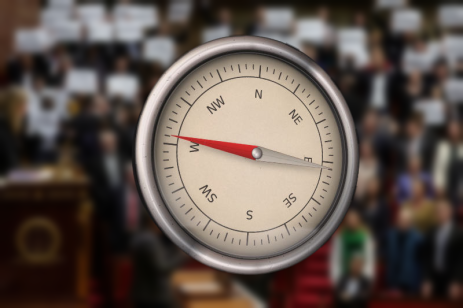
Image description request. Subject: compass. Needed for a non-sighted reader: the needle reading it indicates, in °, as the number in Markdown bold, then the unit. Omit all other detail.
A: **275** °
